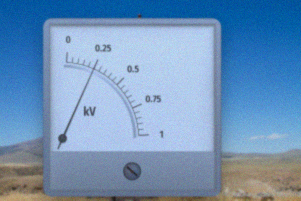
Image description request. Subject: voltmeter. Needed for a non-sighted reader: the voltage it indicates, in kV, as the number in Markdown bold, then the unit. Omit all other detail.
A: **0.25** kV
